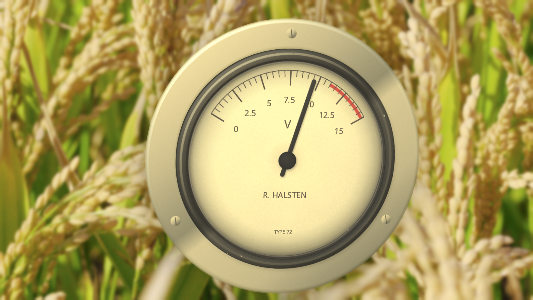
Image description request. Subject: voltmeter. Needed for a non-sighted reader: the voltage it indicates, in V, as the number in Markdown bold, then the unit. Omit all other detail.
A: **9.5** V
